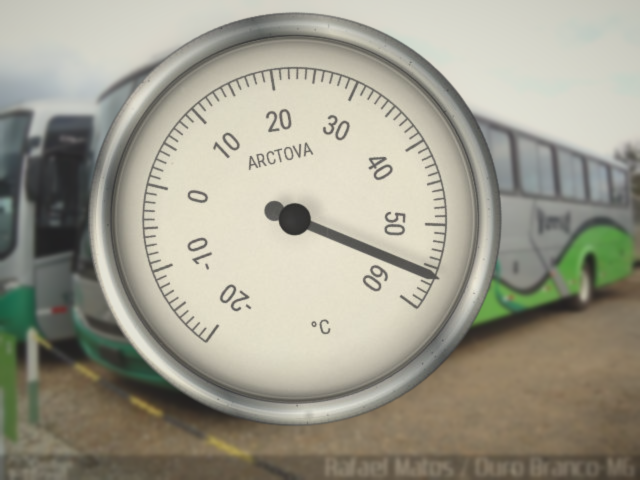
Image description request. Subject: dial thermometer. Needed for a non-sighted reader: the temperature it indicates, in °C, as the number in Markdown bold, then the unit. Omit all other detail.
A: **56** °C
